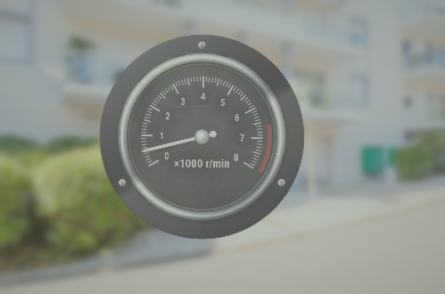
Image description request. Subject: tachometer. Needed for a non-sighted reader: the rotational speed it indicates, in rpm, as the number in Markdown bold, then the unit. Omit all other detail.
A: **500** rpm
